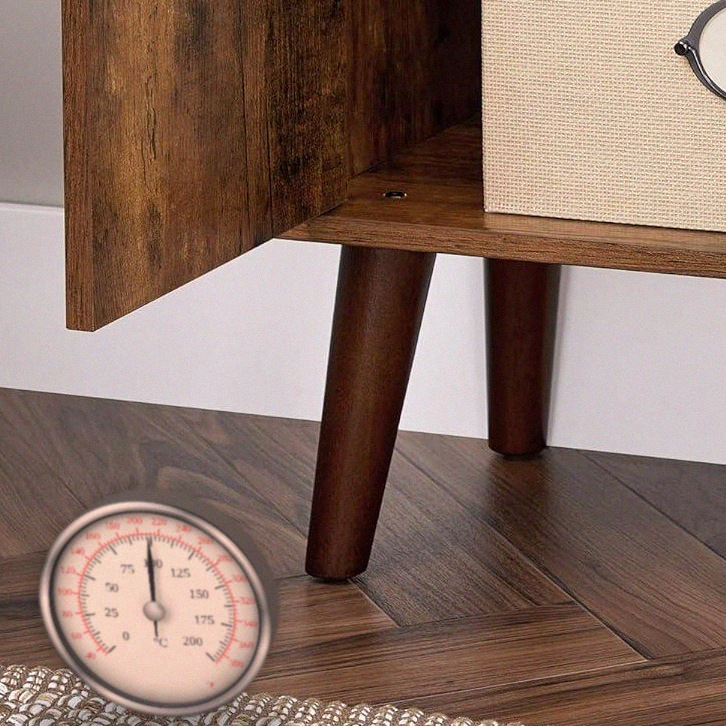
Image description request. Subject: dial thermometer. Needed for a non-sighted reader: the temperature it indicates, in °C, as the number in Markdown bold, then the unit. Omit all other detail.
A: **100** °C
